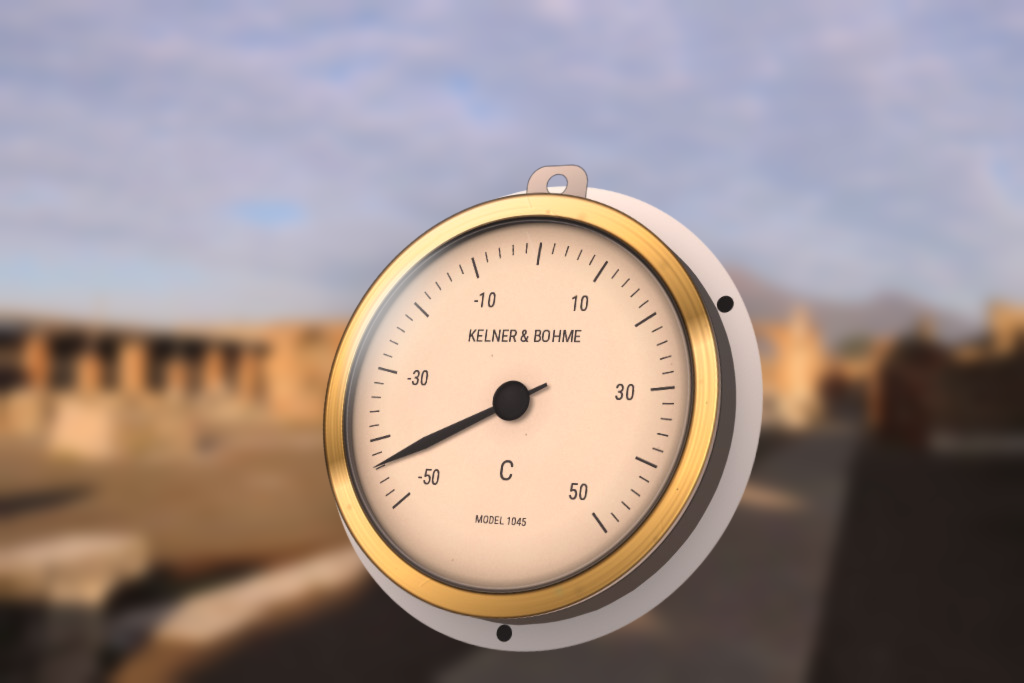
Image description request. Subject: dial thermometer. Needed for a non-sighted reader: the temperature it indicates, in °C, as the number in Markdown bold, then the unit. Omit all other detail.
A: **-44** °C
